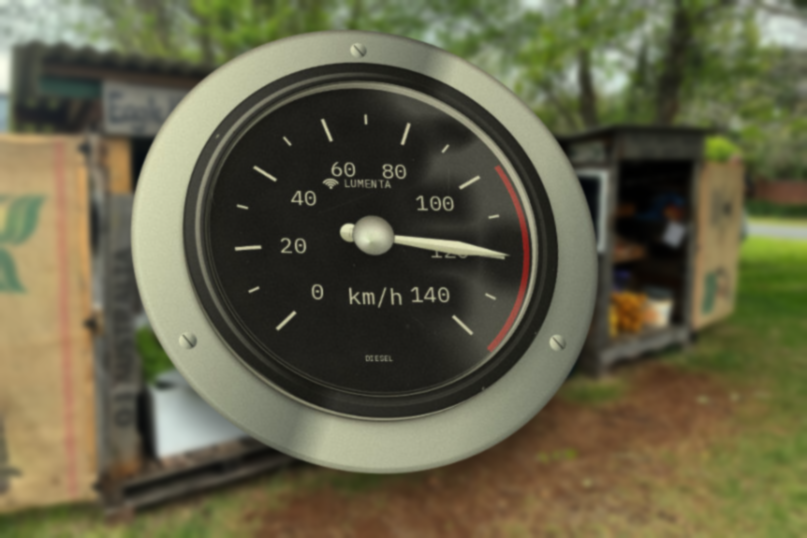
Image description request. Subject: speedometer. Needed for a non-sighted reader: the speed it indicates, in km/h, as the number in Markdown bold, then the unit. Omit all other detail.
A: **120** km/h
